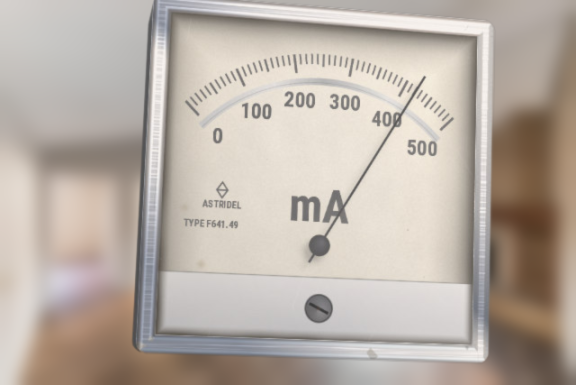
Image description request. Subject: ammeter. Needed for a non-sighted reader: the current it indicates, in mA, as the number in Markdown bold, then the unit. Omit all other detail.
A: **420** mA
